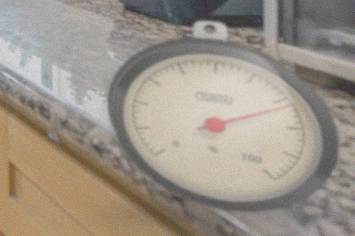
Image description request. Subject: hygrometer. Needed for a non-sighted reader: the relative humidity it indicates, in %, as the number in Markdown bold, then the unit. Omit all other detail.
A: **72** %
